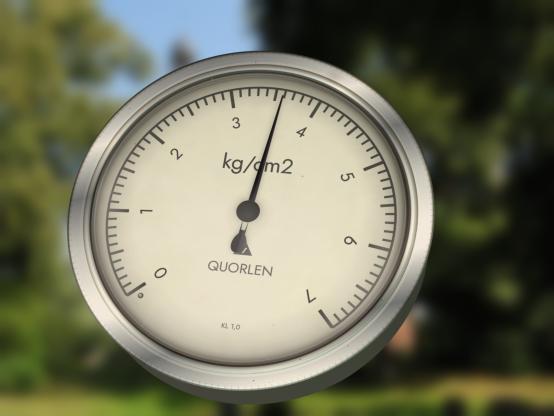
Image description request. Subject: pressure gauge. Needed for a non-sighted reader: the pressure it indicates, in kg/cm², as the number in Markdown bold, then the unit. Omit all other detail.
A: **3.6** kg/cm²
